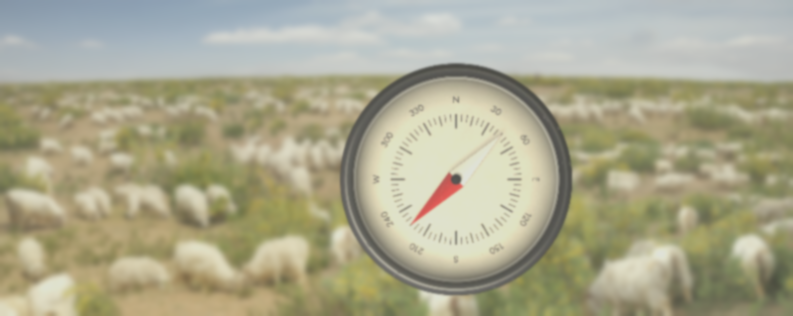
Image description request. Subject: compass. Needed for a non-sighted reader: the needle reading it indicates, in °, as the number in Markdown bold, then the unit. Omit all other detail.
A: **225** °
